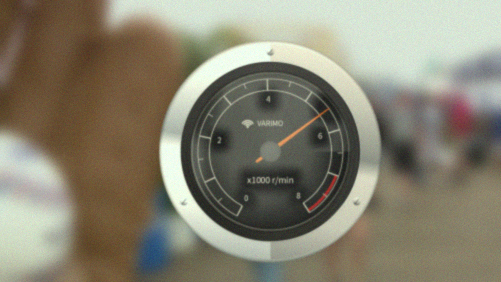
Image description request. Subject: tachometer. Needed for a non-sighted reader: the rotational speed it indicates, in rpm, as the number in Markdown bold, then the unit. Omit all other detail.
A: **5500** rpm
